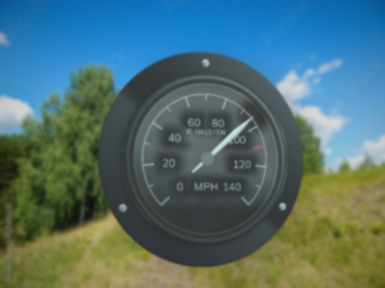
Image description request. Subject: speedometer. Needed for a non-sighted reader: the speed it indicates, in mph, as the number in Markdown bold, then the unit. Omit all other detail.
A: **95** mph
